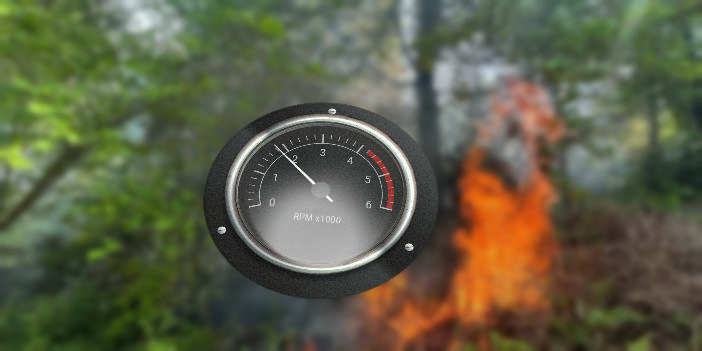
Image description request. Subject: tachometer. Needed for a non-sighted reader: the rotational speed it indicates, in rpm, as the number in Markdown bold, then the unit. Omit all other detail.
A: **1800** rpm
